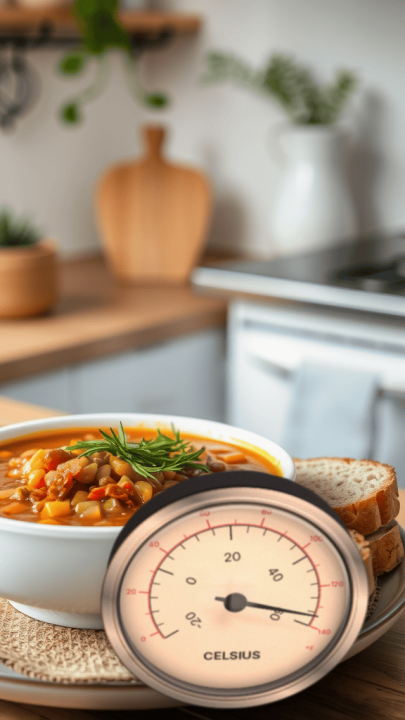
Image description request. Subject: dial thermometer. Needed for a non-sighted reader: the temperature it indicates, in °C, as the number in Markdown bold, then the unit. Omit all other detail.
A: **56** °C
